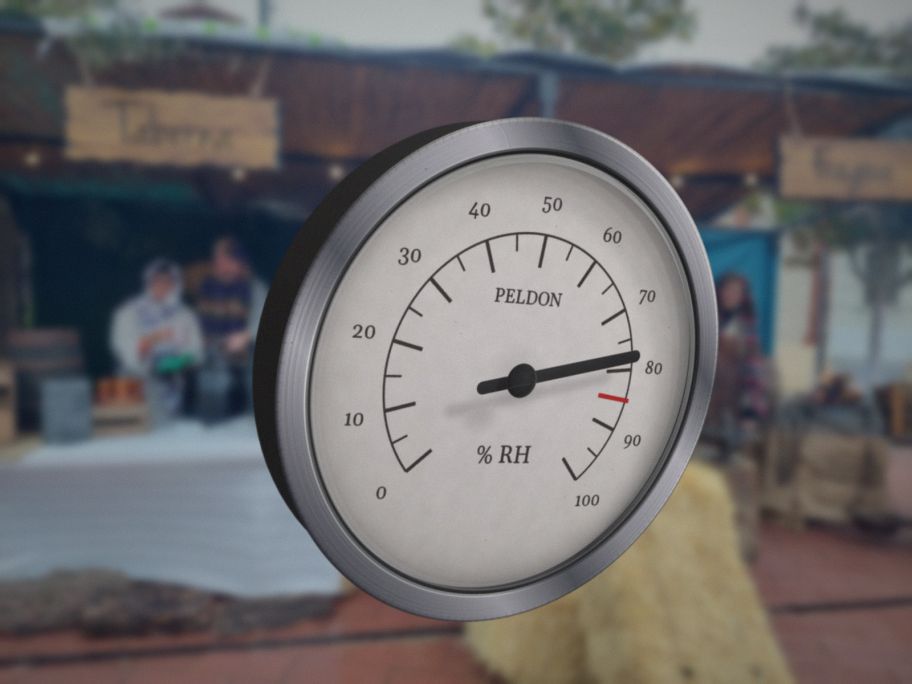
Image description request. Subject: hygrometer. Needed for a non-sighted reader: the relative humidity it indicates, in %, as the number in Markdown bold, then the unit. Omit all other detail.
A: **77.5** %
